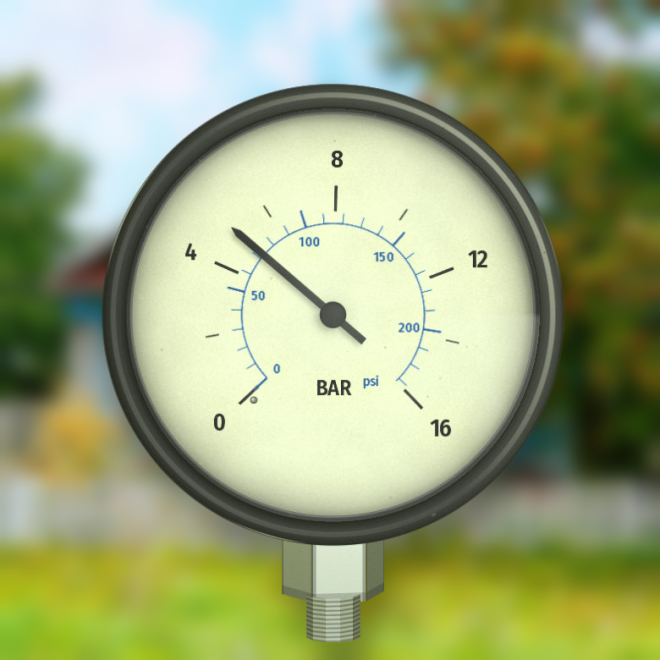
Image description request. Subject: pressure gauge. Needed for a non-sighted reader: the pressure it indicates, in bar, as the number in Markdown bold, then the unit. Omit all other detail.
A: **5** bar
